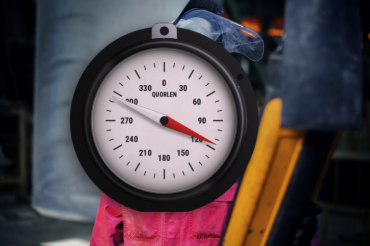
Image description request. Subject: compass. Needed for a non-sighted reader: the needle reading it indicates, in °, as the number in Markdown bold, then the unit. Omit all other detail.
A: **115** °
